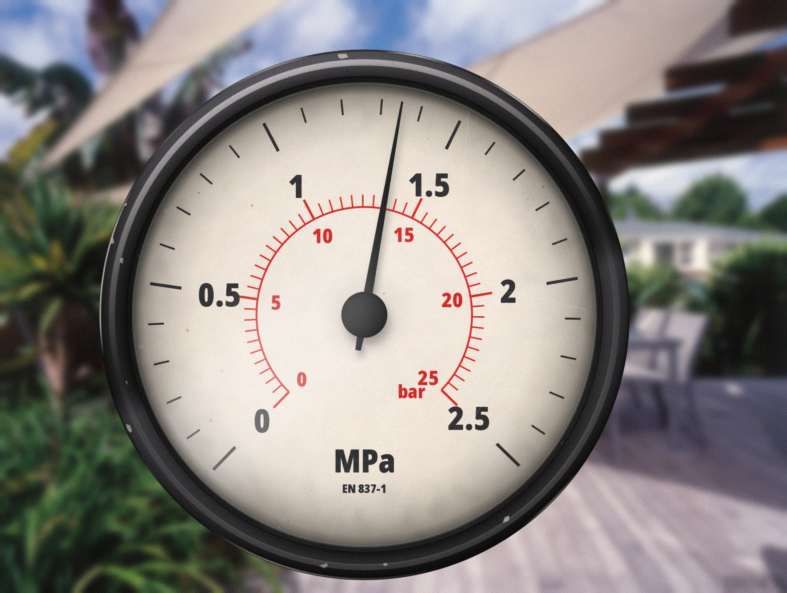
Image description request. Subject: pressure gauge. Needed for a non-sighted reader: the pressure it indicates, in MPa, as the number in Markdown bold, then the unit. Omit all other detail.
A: **1.35** MPa
